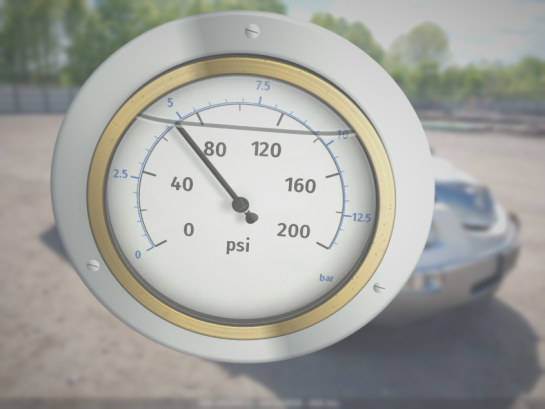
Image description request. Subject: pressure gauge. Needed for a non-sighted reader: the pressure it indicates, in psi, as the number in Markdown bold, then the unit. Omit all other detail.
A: **70** psi
